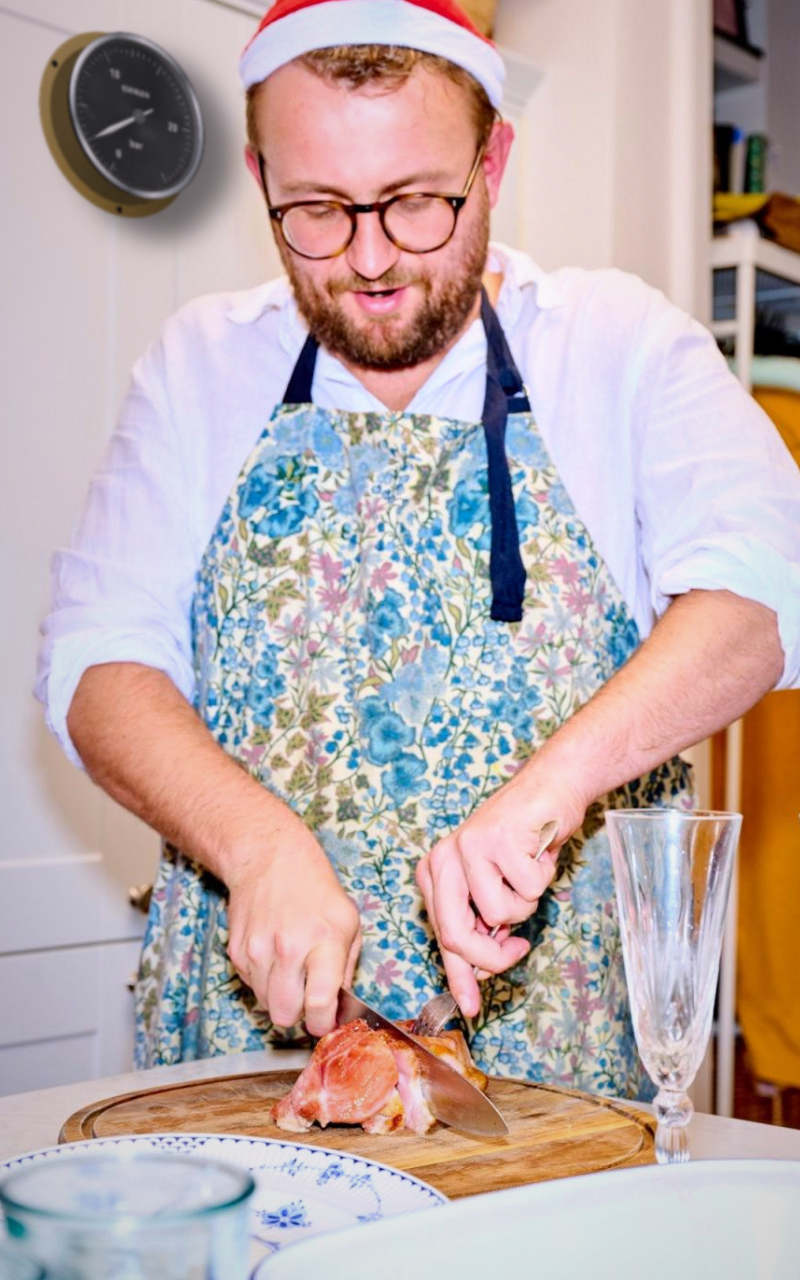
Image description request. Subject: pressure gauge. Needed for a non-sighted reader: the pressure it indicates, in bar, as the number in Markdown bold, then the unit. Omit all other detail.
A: **2.5** bar
